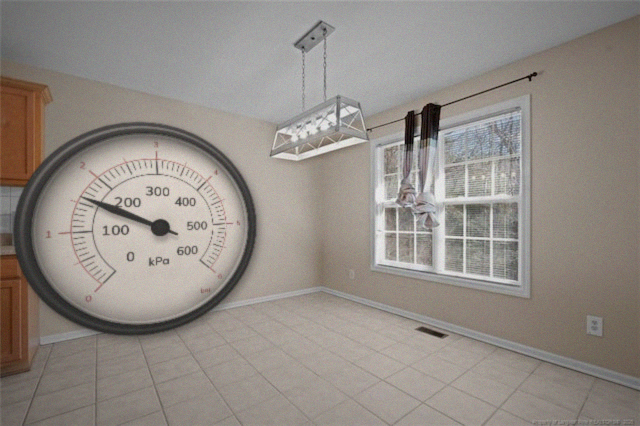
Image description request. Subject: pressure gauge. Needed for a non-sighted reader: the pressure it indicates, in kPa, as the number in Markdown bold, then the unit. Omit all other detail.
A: **160** kPa
